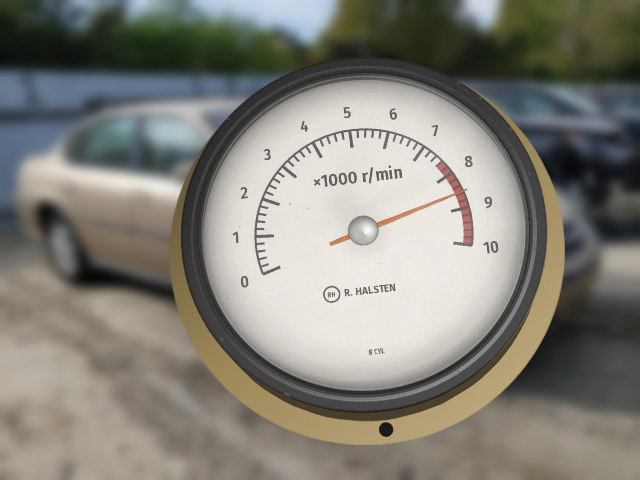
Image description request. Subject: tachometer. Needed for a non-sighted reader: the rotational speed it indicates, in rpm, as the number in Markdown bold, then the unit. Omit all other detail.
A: **8600** rpm
